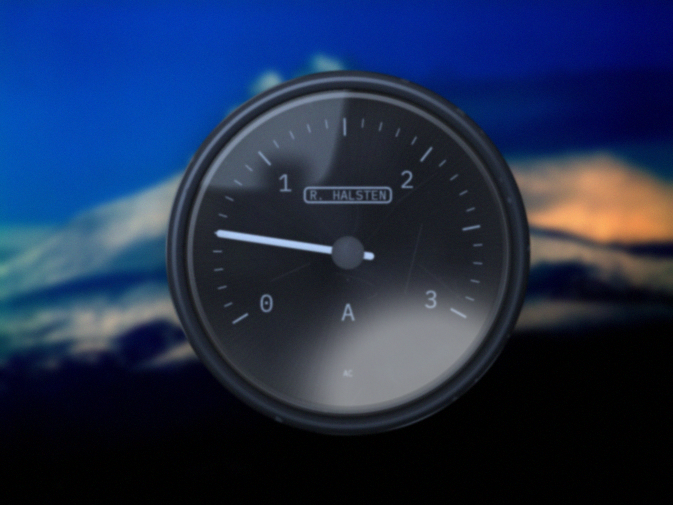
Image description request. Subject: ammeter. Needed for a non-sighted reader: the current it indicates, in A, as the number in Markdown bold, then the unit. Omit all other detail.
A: **0.5** A
